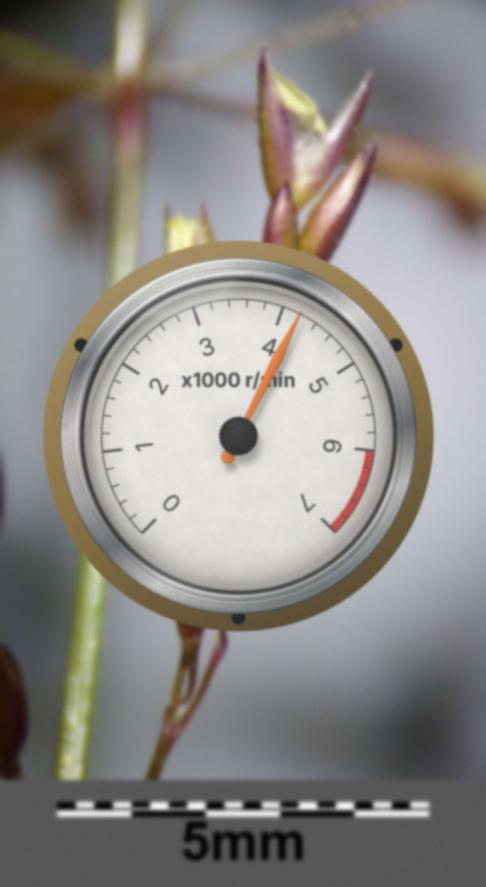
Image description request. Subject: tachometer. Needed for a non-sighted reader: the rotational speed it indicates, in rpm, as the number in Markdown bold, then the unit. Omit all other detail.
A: **4200** rpm
